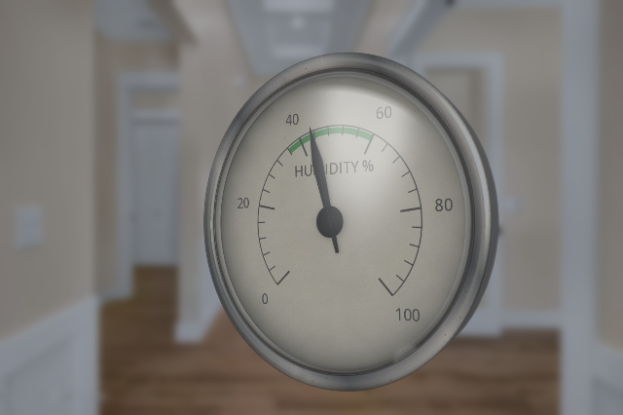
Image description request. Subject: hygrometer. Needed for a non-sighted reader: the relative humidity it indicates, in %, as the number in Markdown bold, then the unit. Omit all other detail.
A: **44** %
